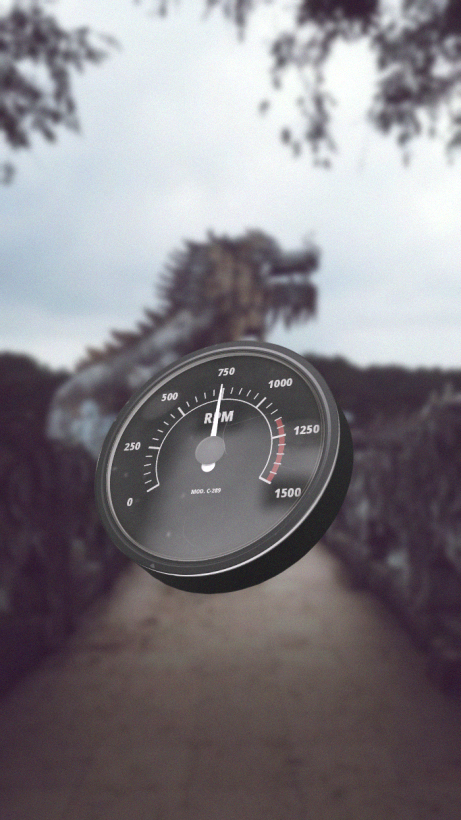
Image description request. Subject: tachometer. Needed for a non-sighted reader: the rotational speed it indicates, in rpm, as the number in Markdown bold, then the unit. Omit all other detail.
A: **750** rpm
